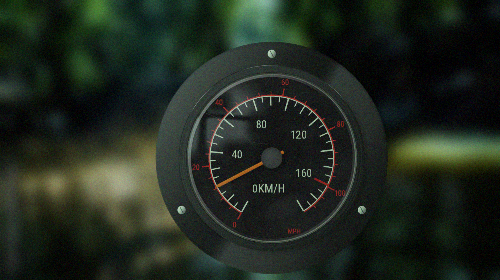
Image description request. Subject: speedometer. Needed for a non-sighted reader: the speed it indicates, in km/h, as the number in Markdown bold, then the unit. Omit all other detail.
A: **20** km/h
